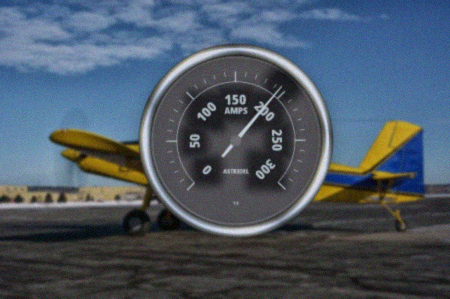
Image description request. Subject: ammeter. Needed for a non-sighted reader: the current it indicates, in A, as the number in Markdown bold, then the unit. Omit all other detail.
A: **195** A
